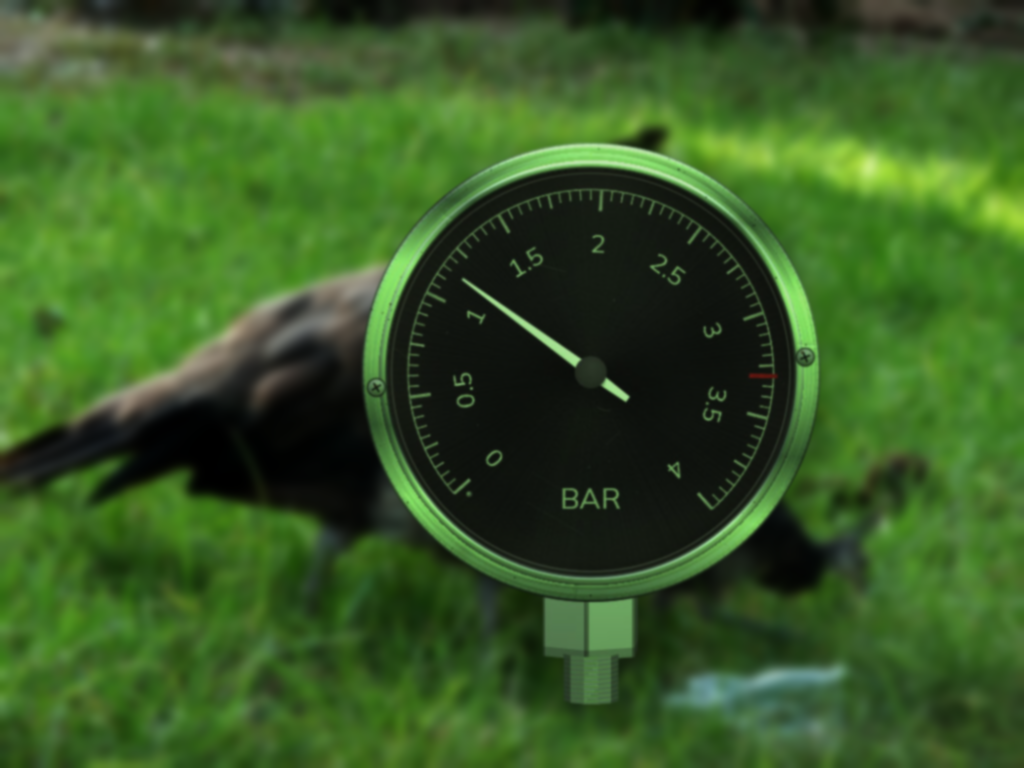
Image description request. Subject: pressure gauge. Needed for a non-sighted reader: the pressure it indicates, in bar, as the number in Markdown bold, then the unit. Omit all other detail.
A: **1.15** bar
